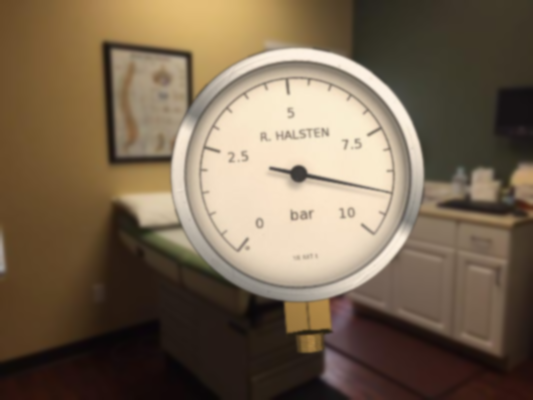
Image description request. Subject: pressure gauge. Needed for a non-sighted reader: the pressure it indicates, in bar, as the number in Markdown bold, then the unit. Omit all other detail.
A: **9** bar
